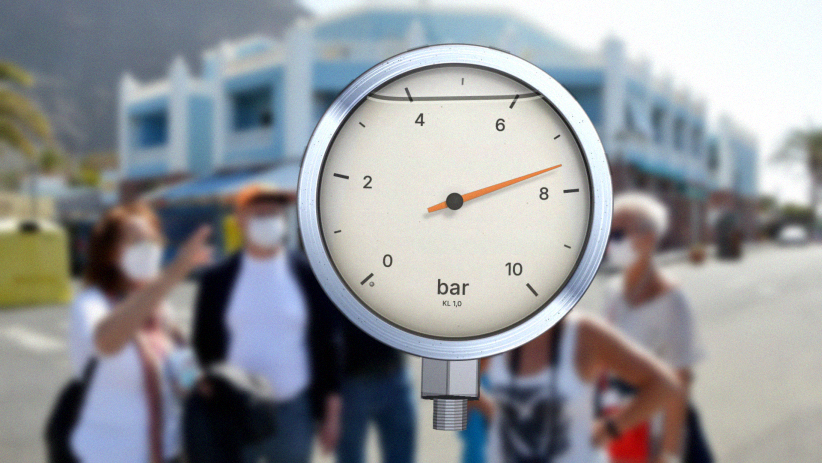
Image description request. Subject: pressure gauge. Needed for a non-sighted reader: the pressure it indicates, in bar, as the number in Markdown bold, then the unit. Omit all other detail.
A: **7.5** bar
